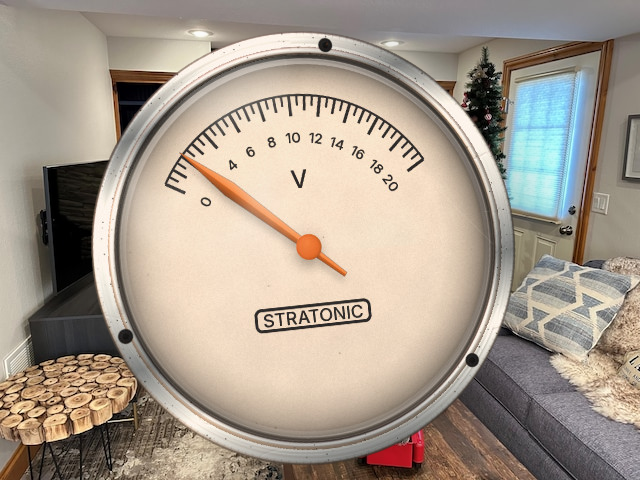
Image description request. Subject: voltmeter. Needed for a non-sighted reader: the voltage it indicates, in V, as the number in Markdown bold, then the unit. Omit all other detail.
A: **2** V
